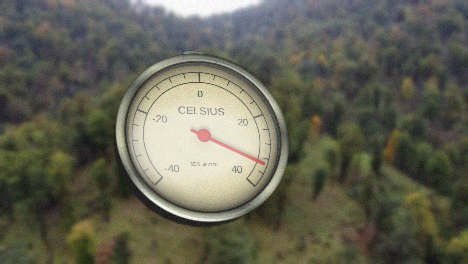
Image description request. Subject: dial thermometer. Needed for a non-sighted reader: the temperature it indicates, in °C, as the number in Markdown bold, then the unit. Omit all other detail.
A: **34** °C
